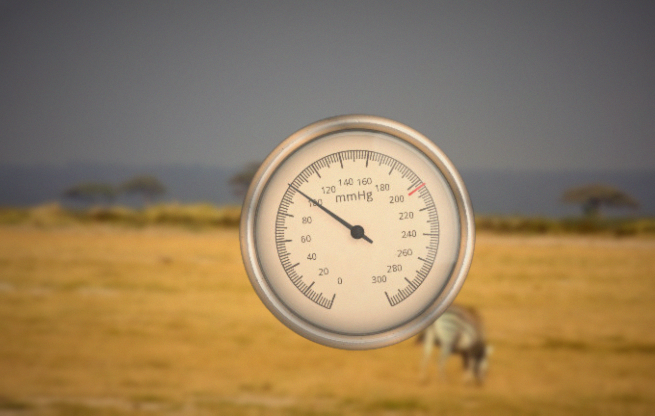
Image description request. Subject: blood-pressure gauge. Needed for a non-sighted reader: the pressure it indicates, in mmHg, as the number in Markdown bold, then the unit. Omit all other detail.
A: **100** mmHg
